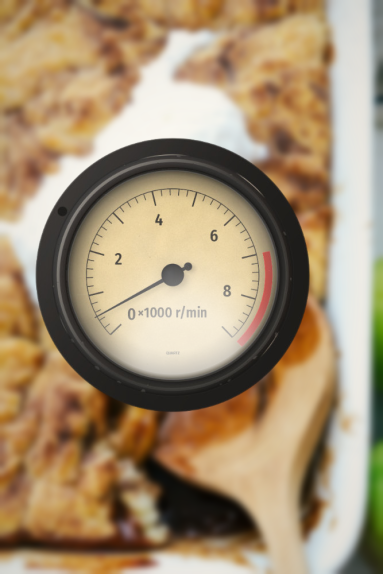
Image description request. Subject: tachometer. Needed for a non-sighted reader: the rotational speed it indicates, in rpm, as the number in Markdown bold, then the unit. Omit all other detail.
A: **500** rpm
